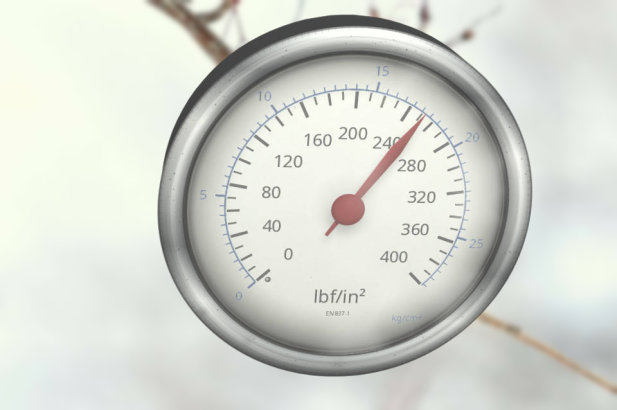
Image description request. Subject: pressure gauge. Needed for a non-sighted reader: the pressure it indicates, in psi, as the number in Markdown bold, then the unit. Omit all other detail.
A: **250** psi
